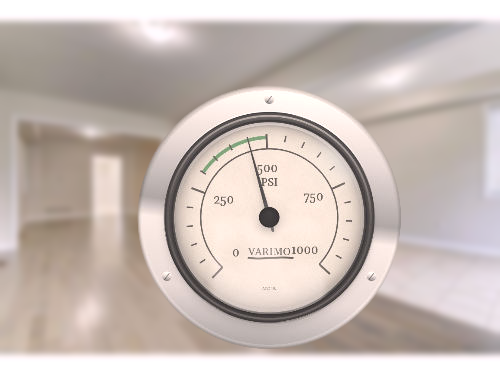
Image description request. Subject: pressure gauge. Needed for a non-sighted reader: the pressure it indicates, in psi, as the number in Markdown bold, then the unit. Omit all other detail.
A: **450** psi
